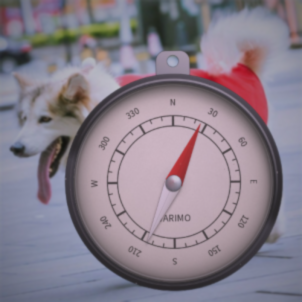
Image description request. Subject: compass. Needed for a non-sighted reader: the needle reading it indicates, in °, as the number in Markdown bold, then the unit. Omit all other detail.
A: **25** °
